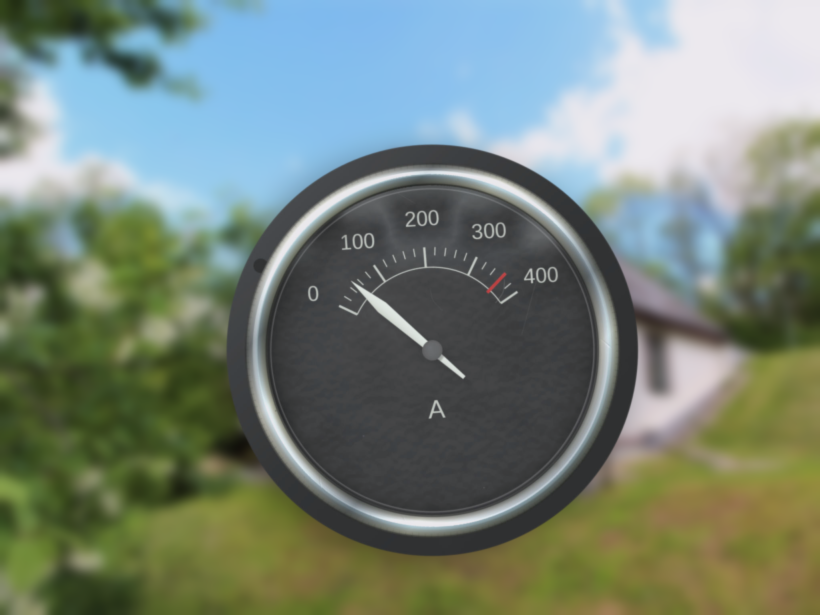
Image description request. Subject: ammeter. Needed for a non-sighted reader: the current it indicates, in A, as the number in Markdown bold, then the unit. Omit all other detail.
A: **50** A
